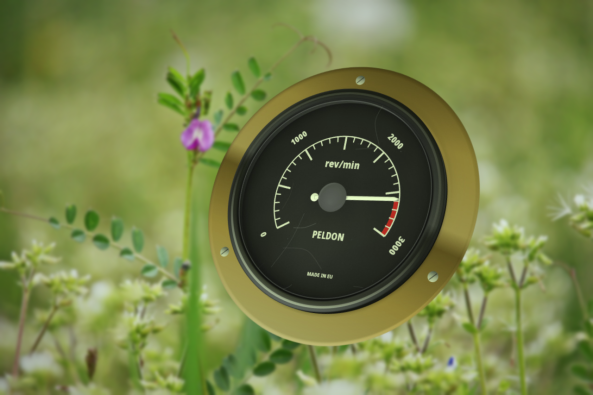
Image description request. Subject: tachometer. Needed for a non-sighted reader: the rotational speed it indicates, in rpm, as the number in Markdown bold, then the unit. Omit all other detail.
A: **2600** rpm
